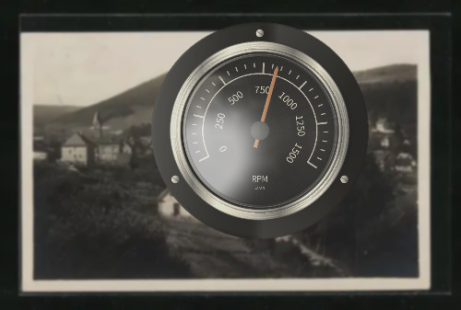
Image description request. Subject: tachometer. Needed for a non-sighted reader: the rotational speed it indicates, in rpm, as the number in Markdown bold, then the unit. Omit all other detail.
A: **825** rpm
